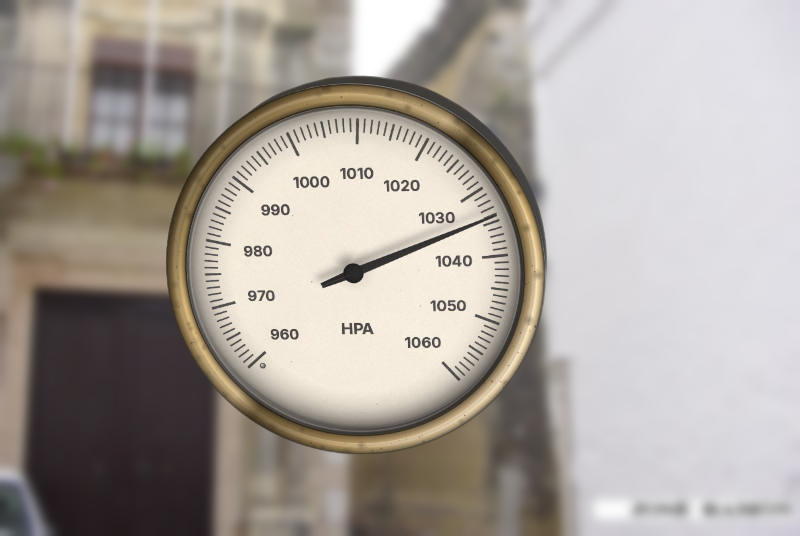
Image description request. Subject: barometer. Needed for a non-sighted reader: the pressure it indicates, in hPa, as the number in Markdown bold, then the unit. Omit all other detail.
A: **1034** hPa
